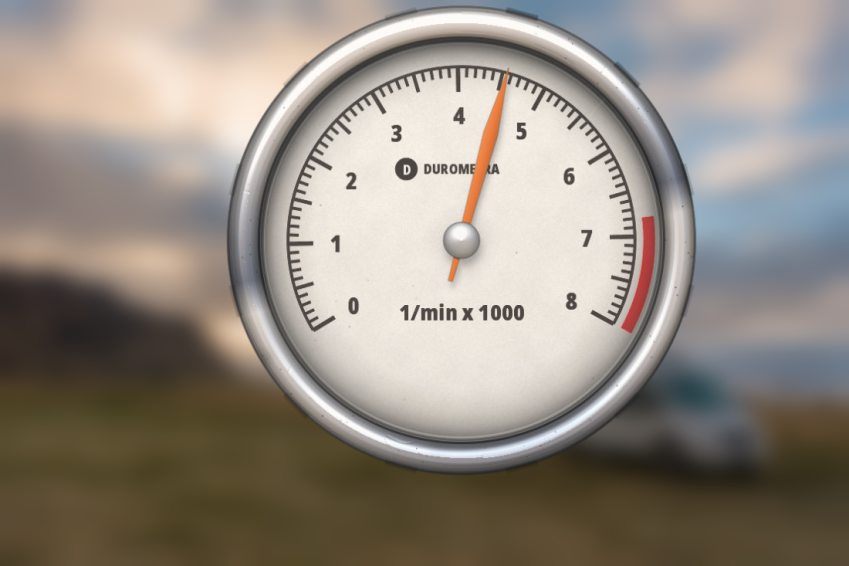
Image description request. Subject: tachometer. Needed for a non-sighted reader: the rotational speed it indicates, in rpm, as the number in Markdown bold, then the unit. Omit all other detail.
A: **4550** rpm
